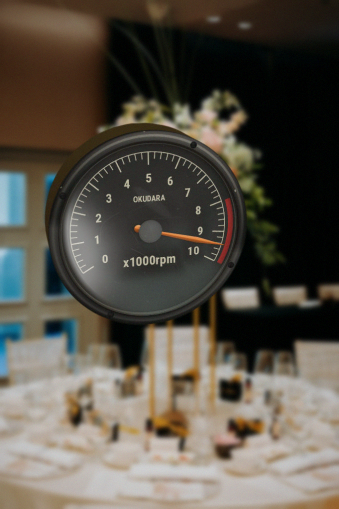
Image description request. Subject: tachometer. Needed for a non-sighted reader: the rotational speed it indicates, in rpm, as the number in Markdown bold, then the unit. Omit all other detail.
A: **9400** rpm
